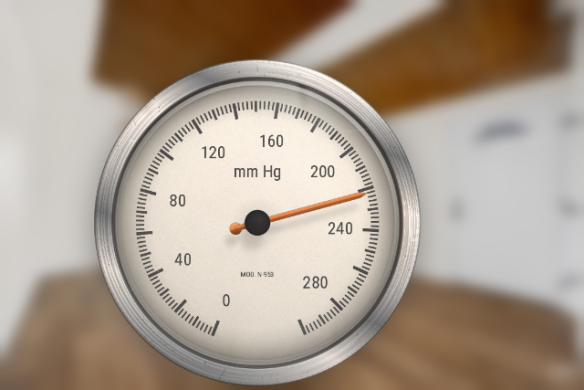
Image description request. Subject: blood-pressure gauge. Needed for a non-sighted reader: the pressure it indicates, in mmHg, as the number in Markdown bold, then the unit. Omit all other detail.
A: **222** mmHg
